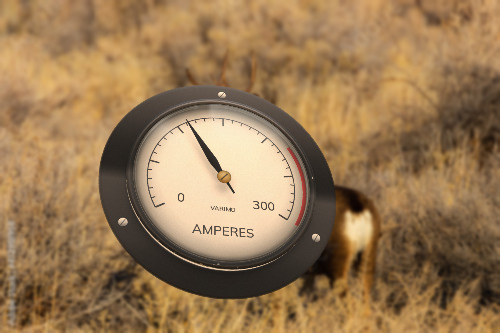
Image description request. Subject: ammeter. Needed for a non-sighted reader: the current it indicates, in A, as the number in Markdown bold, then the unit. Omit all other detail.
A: **110** A
